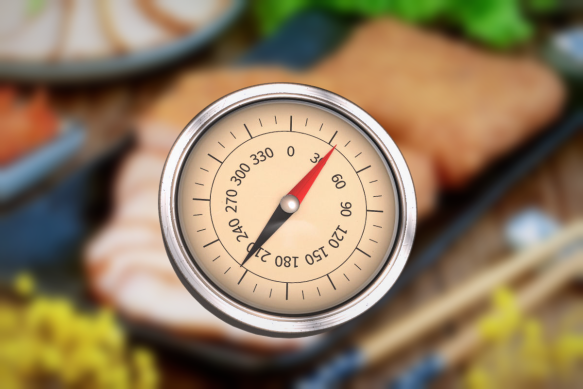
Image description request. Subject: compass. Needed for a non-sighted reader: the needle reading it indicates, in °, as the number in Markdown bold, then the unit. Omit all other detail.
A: **35** °
